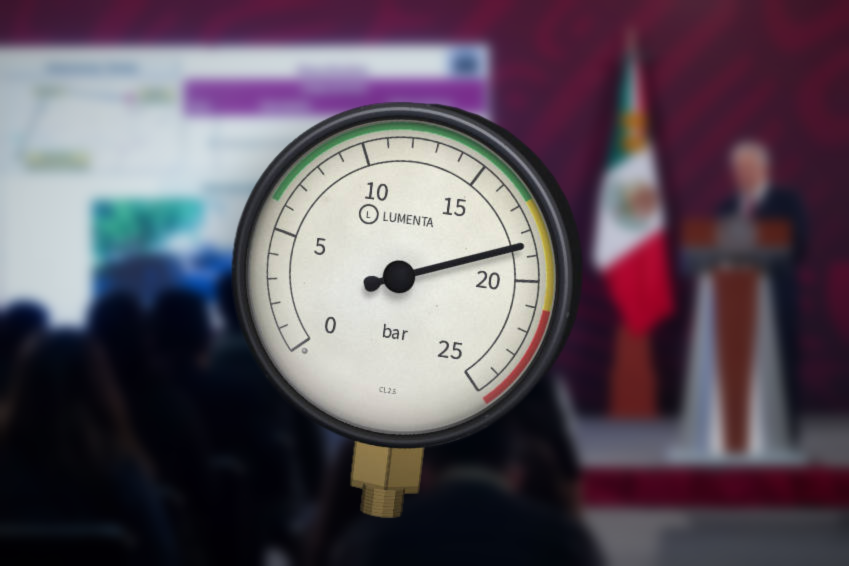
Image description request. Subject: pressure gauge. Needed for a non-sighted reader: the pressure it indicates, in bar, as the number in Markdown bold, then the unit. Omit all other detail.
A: **18.5** bar
